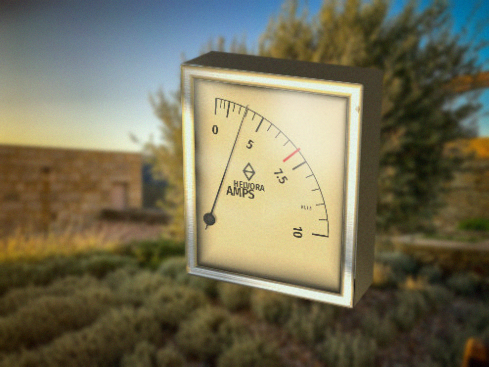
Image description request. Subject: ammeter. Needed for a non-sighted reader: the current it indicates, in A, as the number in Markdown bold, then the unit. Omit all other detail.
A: **4** A
